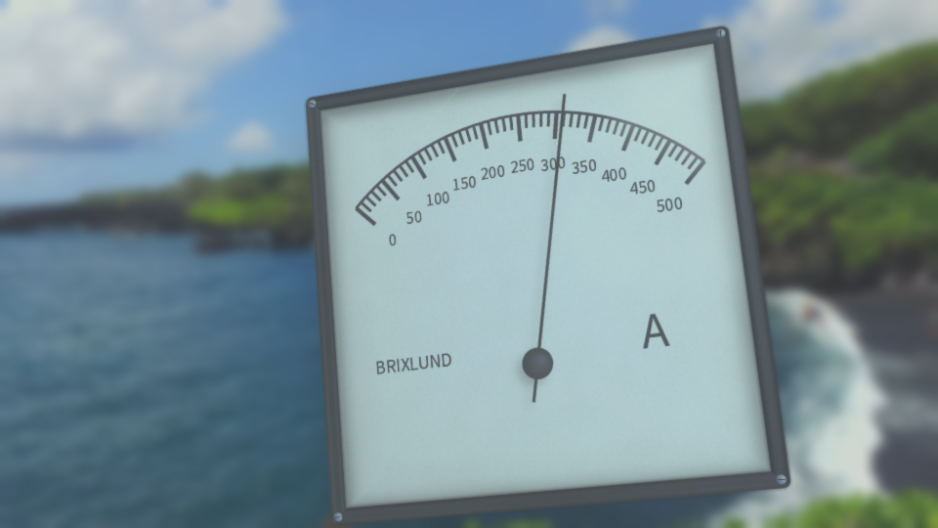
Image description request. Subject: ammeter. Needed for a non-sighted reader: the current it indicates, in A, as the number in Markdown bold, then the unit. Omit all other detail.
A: **310** A
